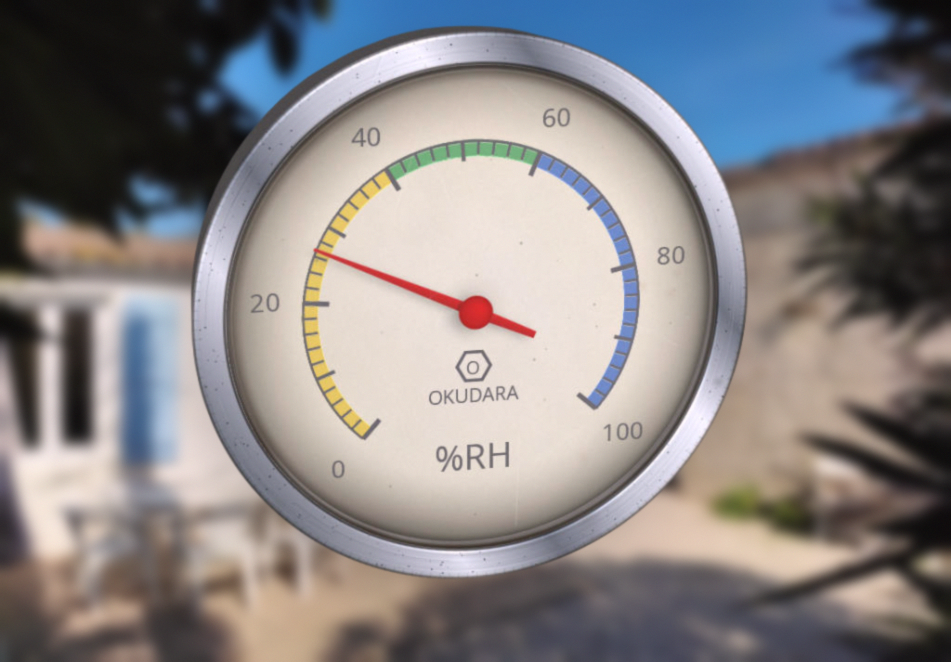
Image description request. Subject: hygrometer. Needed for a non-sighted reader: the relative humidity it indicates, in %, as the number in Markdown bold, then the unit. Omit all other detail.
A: **27** %
